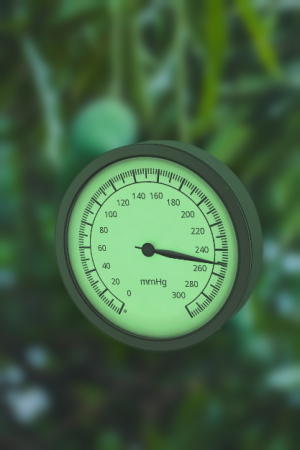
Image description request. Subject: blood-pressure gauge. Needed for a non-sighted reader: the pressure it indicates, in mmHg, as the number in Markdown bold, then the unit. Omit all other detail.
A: **250** mmHg
